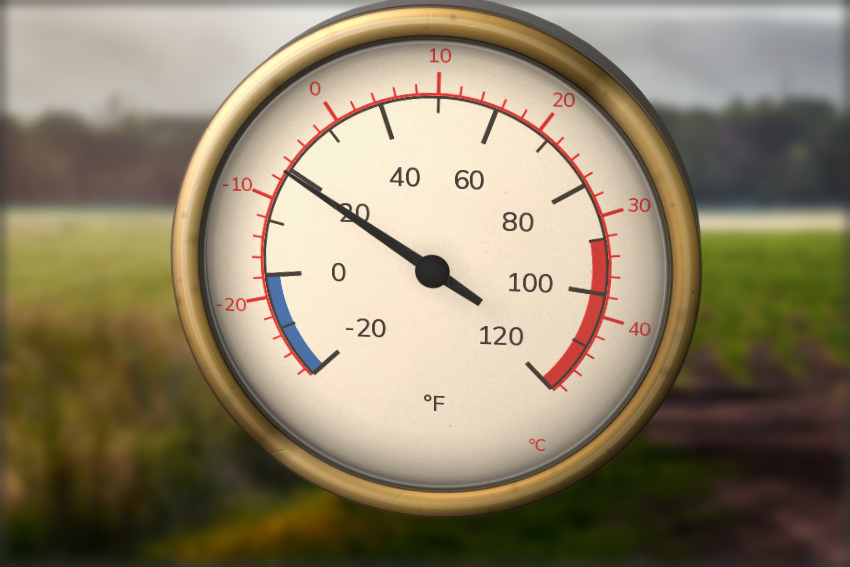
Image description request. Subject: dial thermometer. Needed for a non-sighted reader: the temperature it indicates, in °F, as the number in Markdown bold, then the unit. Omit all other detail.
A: **20** °F
